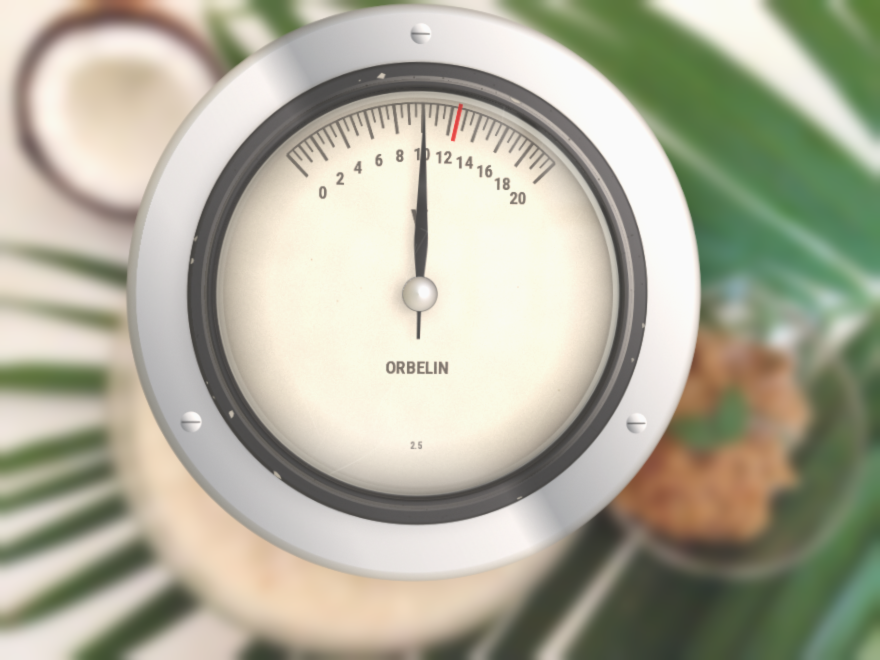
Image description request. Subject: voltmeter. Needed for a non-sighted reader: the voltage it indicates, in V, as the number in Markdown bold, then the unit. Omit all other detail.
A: **10** V
